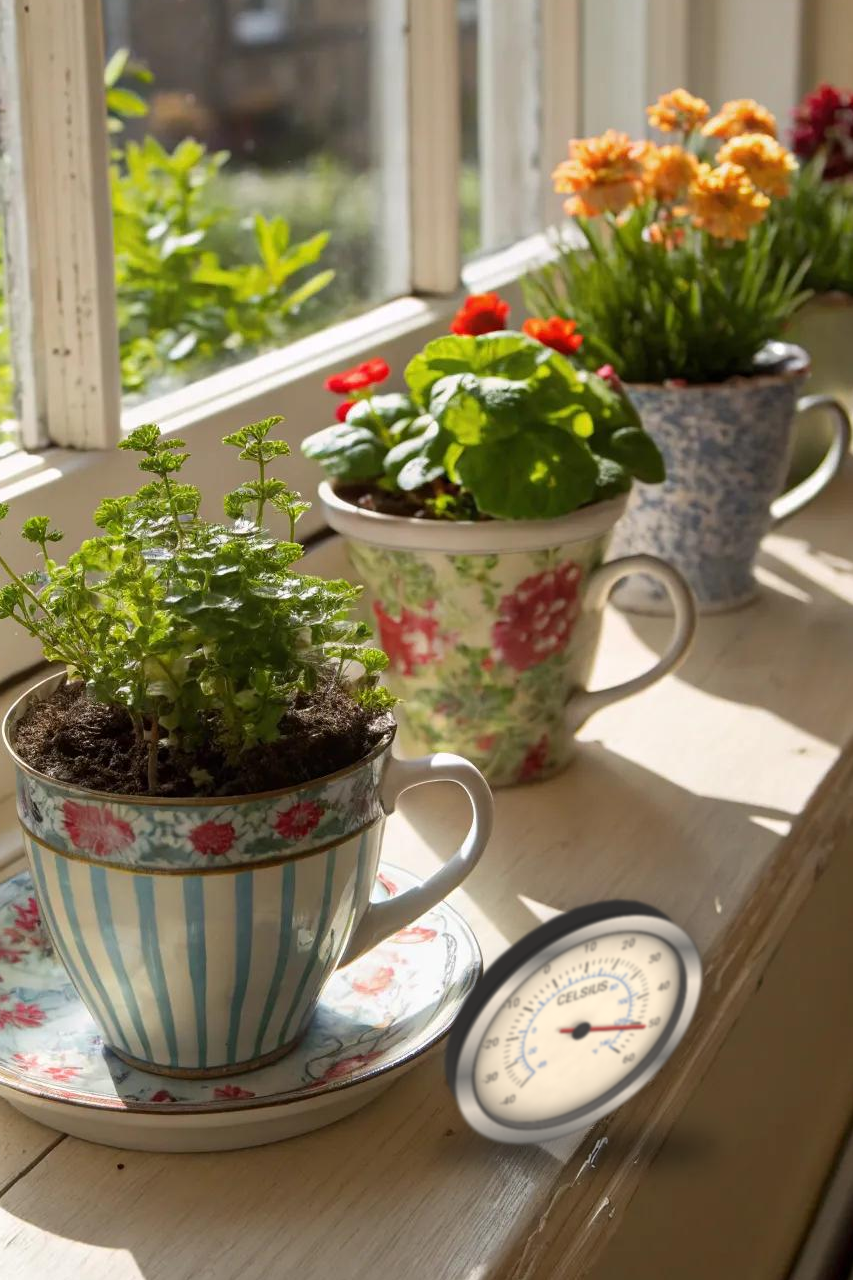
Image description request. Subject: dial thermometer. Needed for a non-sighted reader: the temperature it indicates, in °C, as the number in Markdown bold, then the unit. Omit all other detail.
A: **50** °C
